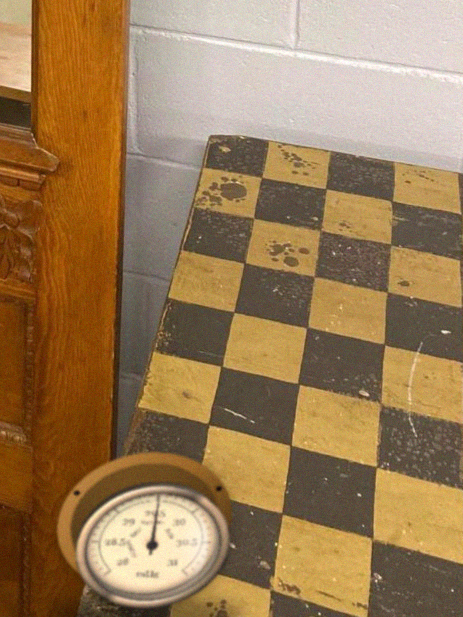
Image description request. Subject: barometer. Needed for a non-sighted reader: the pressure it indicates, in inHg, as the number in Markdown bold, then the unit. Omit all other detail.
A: **29.5** inHg
